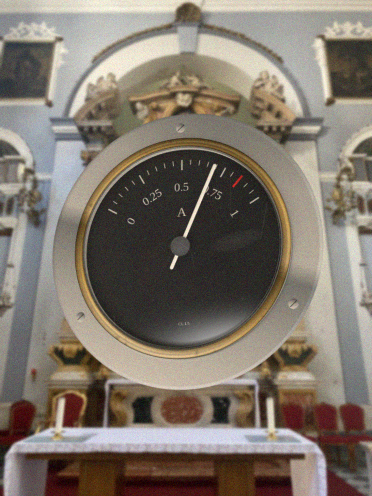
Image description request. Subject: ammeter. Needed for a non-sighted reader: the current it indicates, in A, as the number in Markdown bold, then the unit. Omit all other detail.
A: **0.7** A
